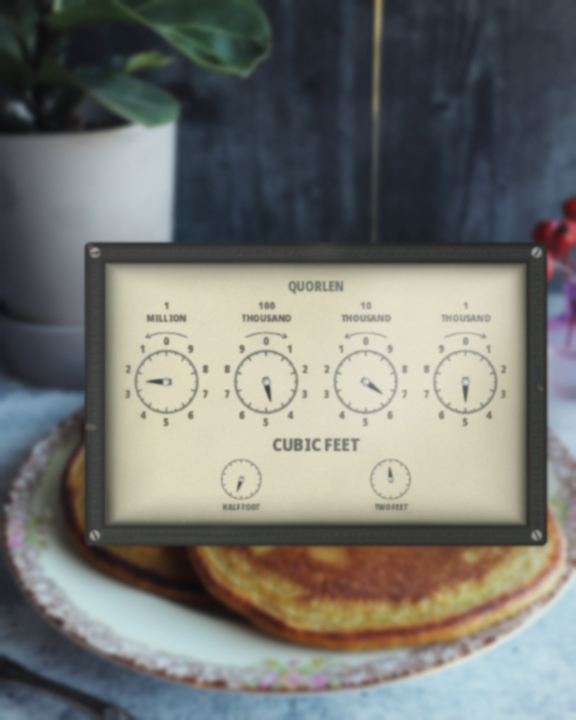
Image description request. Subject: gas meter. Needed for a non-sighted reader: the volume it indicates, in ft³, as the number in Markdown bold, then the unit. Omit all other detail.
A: **246500** ft³
